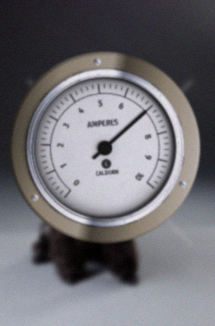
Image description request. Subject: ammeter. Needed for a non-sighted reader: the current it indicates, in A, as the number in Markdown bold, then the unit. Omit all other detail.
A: **7** A
